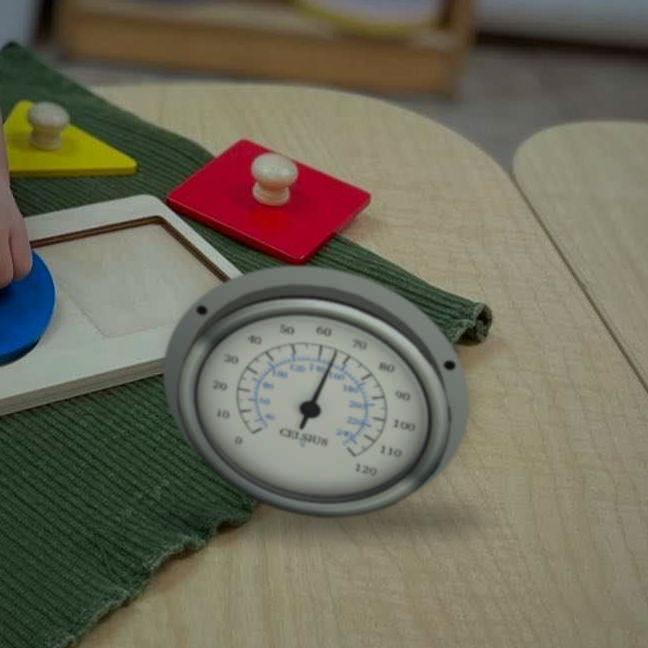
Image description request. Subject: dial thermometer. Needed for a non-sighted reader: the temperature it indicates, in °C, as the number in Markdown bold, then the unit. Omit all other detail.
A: **65** °C
